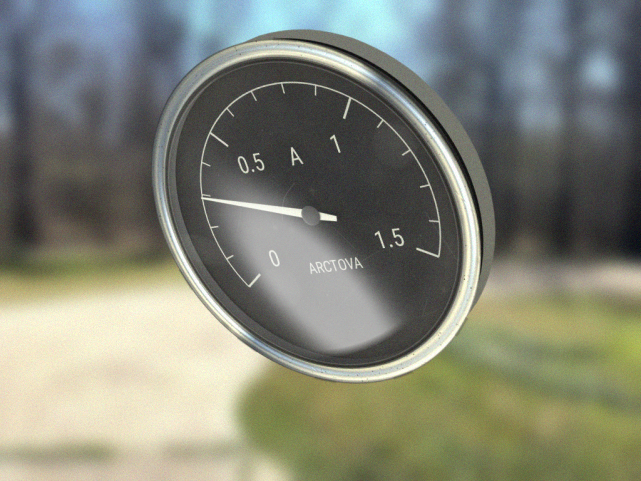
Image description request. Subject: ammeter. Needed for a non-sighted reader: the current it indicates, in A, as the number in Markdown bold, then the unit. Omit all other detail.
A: **0.3** A
